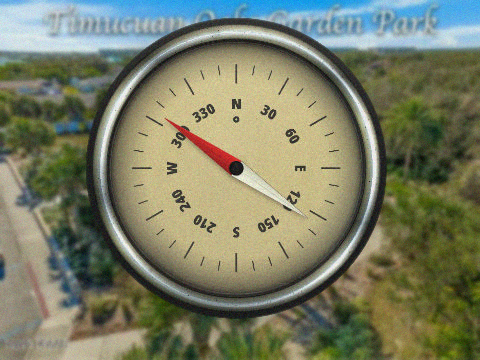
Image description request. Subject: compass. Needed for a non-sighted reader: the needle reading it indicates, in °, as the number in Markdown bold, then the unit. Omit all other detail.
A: **305** °
